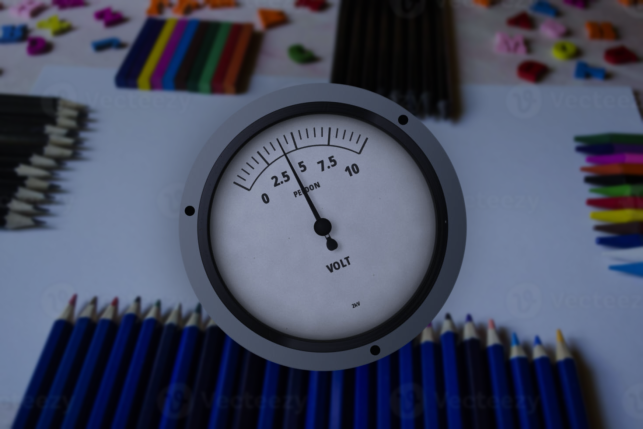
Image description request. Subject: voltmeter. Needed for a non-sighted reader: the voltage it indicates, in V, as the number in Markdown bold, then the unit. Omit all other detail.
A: **4** V
